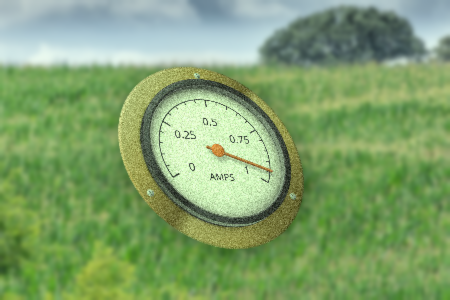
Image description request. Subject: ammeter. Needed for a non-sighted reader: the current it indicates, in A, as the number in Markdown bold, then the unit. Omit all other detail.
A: **0.95** A
